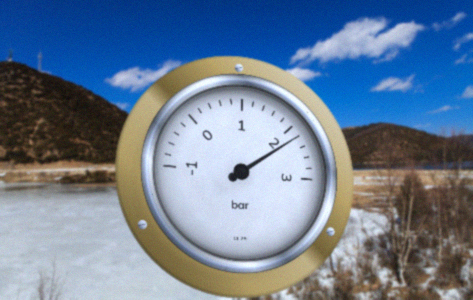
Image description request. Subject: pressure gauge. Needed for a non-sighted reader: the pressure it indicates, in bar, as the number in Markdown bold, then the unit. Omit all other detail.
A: **2.2** bar
